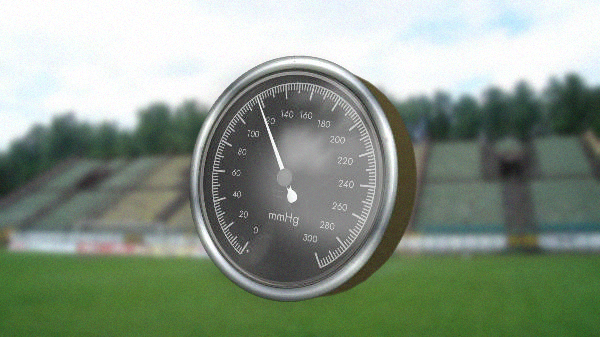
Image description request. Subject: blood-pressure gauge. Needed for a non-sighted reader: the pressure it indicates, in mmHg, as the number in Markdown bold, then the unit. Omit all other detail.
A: **120** mmHg
